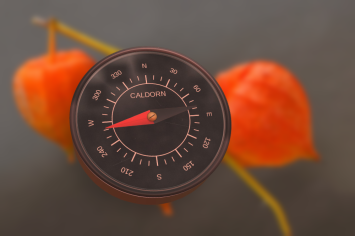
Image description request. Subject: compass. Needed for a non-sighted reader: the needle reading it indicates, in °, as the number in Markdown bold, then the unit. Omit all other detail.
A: **260** °
